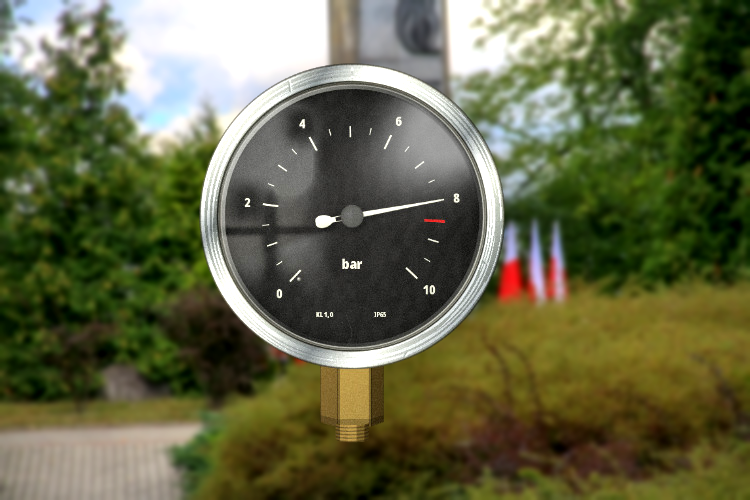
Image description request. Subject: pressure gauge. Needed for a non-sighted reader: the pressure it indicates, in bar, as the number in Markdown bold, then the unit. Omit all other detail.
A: **8** bar
